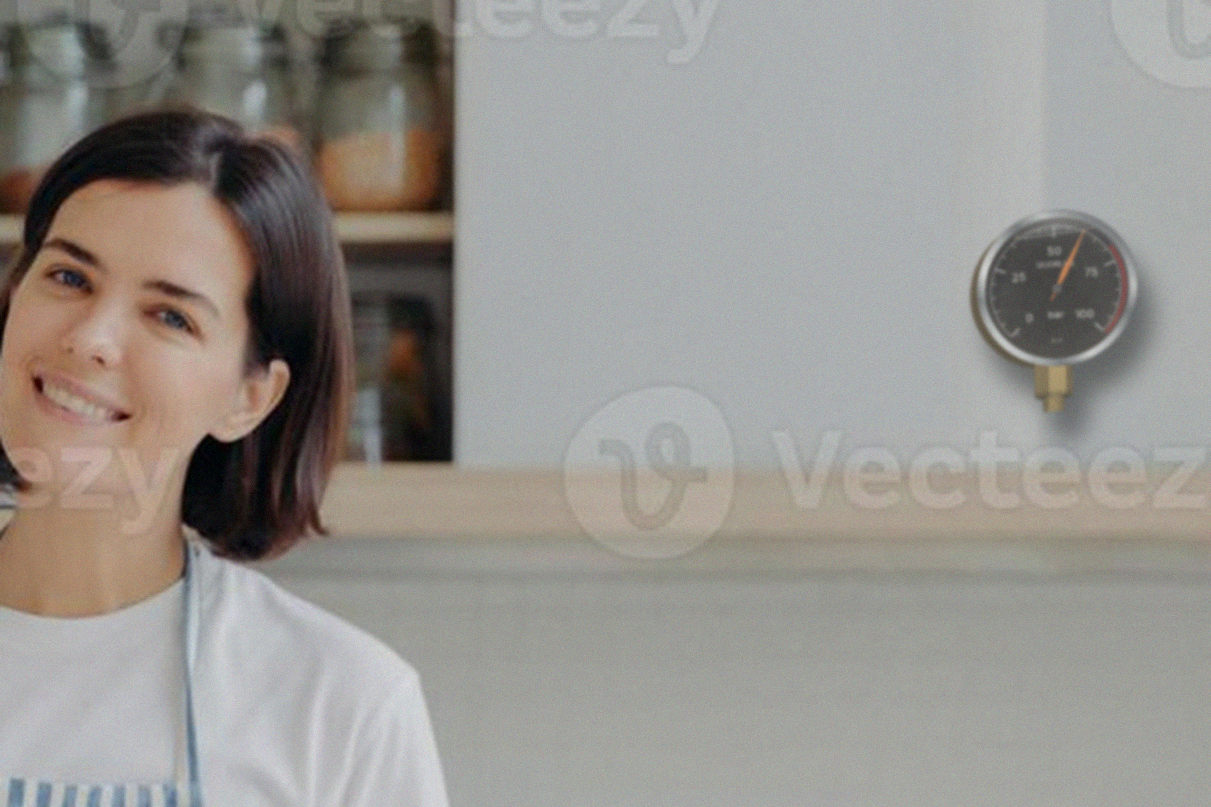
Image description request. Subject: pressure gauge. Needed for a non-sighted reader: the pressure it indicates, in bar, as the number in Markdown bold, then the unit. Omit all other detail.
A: **60** bar
